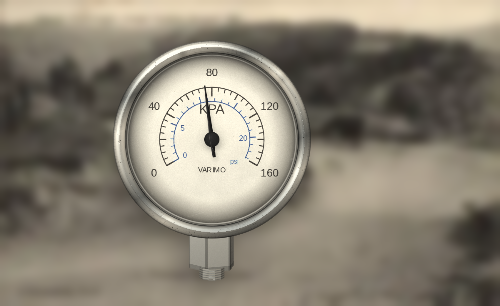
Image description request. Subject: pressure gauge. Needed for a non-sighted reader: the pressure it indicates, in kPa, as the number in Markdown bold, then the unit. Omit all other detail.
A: **75** kPa
